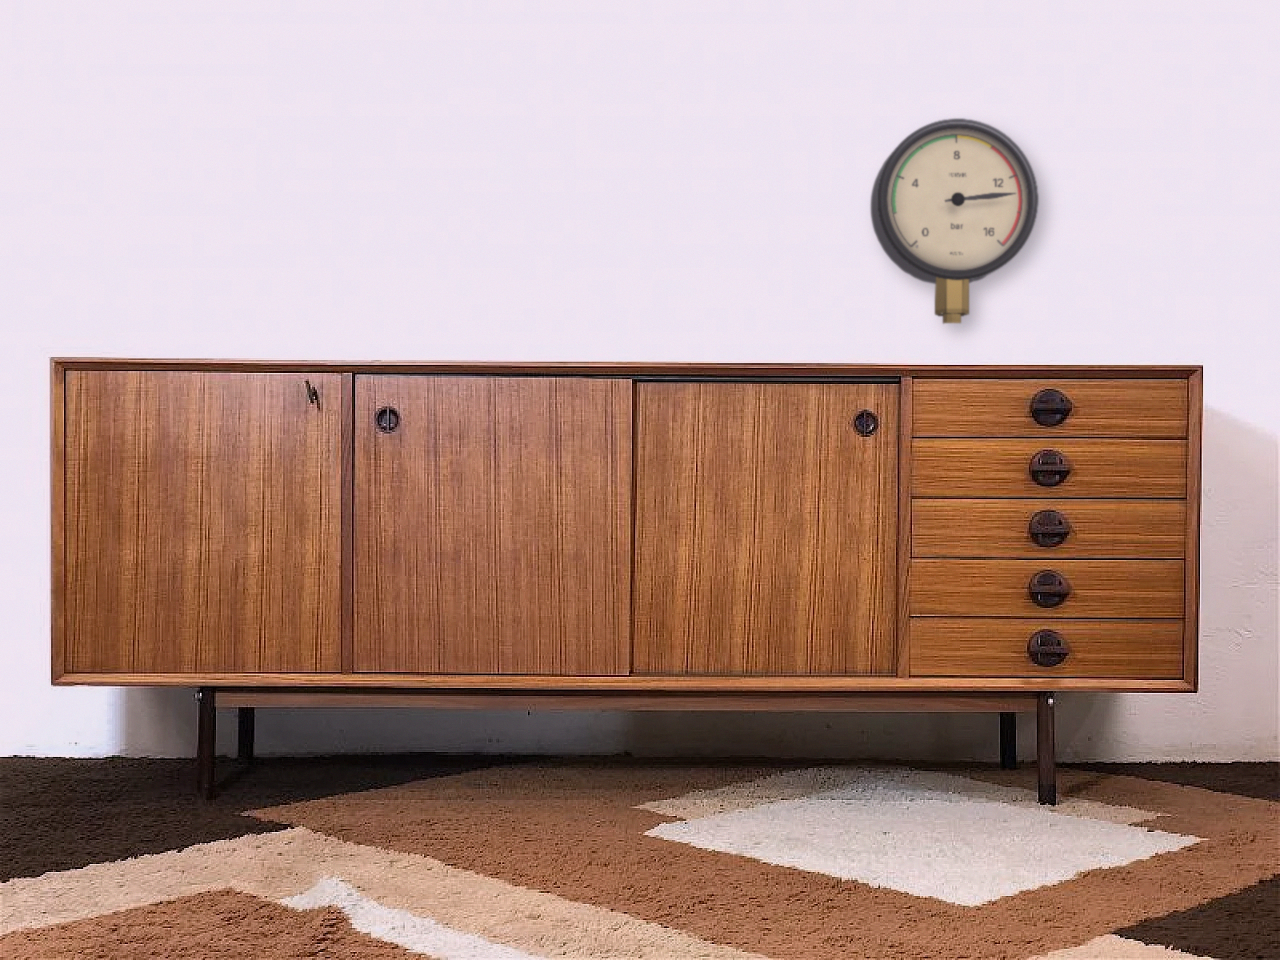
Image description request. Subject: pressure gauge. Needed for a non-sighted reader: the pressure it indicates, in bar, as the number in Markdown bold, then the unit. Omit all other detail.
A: **13** bar
